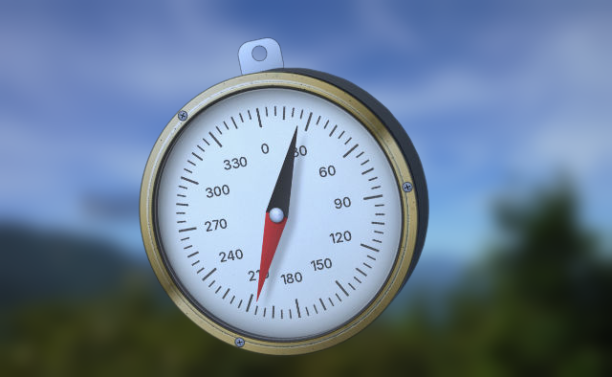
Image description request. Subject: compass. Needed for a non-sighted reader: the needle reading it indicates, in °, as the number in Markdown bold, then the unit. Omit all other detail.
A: **205** °
